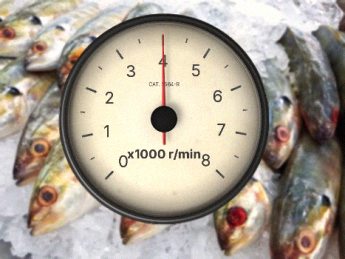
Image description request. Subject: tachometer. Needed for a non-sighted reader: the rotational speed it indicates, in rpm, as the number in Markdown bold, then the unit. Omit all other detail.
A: **4000** rpm
